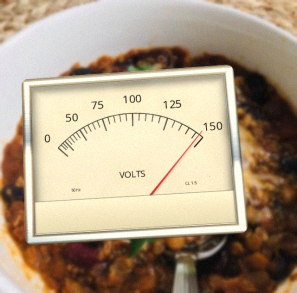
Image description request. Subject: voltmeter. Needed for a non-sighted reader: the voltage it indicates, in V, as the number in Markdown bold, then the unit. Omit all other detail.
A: **147.5** V
